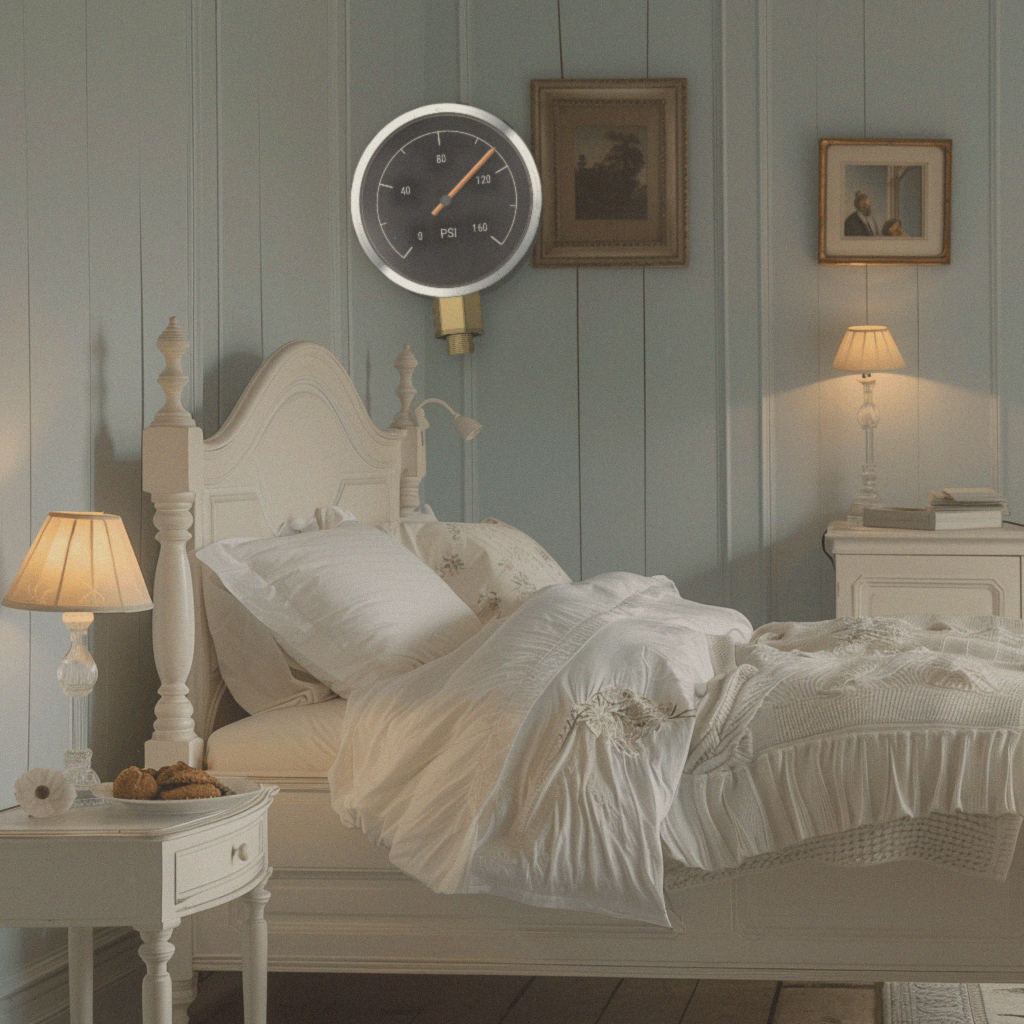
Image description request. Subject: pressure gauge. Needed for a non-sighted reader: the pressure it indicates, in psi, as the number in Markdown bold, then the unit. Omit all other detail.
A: **110** psi
